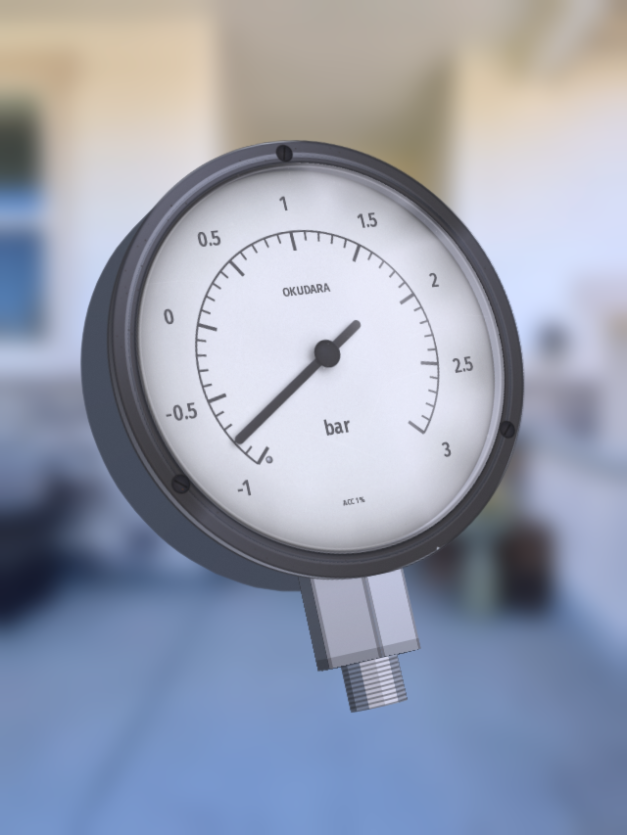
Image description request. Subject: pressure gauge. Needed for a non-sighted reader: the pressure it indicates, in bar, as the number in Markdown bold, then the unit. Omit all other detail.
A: **-0.8** bar
